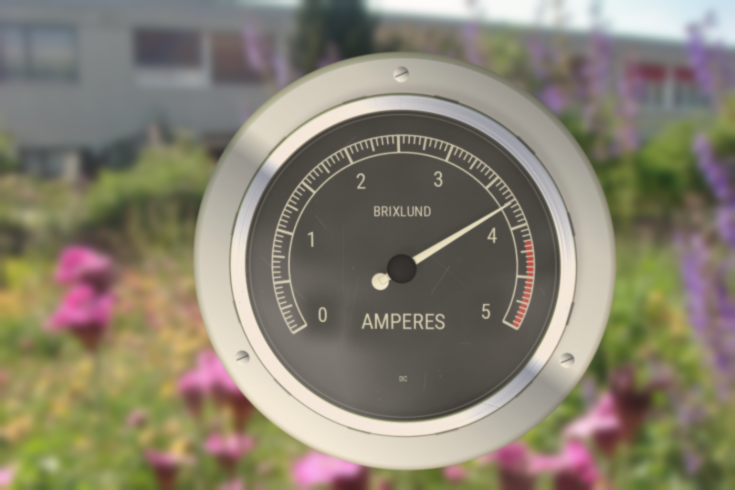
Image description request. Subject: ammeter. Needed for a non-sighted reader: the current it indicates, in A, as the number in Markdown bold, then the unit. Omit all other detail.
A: **3.75** A
